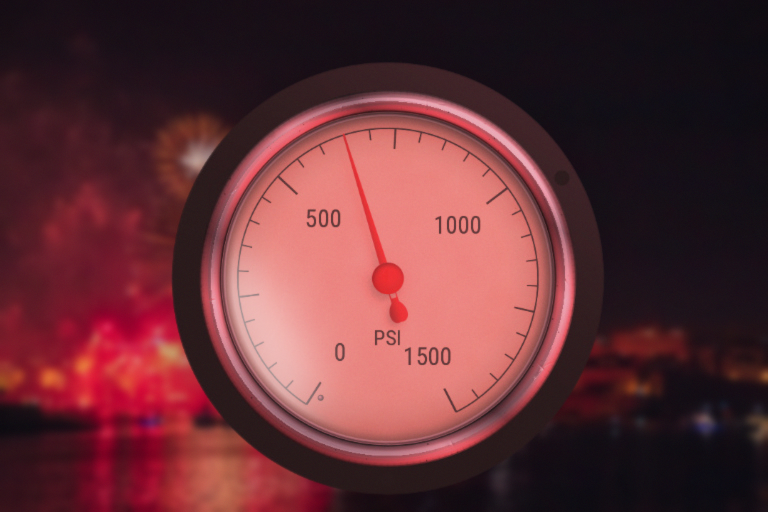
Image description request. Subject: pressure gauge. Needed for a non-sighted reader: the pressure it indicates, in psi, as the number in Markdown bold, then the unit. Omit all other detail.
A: **650** psi
